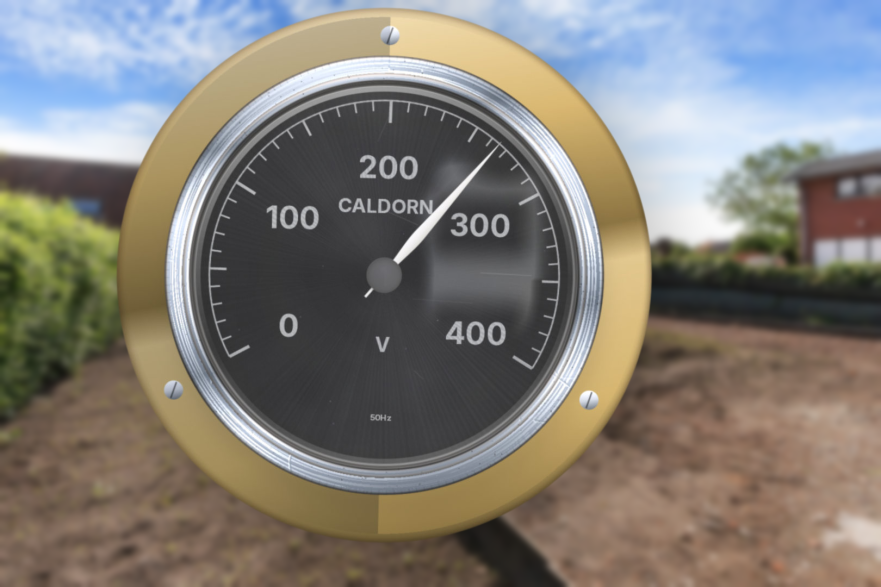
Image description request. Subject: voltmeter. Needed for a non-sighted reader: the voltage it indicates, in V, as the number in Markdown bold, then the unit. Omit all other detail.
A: **265** V
